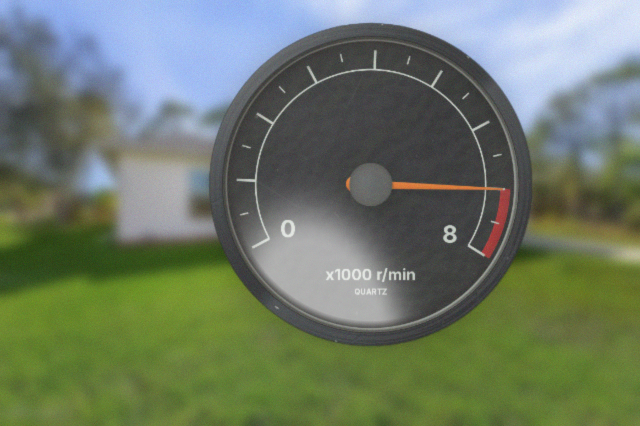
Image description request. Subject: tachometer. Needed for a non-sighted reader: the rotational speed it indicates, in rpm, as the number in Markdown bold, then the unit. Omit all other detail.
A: **7000** rpm
